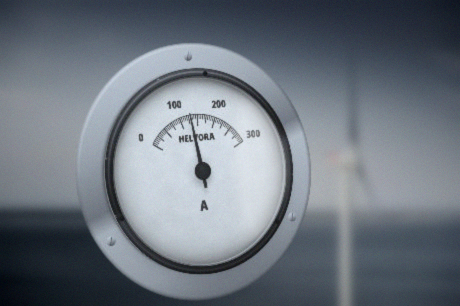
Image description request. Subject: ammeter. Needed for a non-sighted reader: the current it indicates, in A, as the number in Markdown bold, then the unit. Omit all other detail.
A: **125** A
